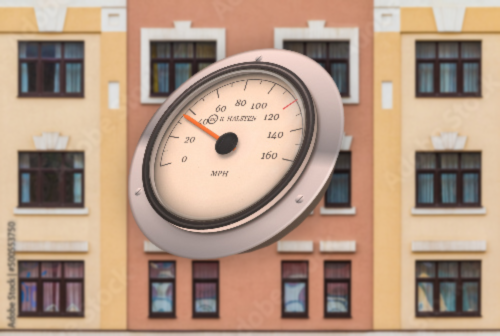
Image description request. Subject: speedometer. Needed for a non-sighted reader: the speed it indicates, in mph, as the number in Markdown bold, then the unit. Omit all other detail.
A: **35** mph
